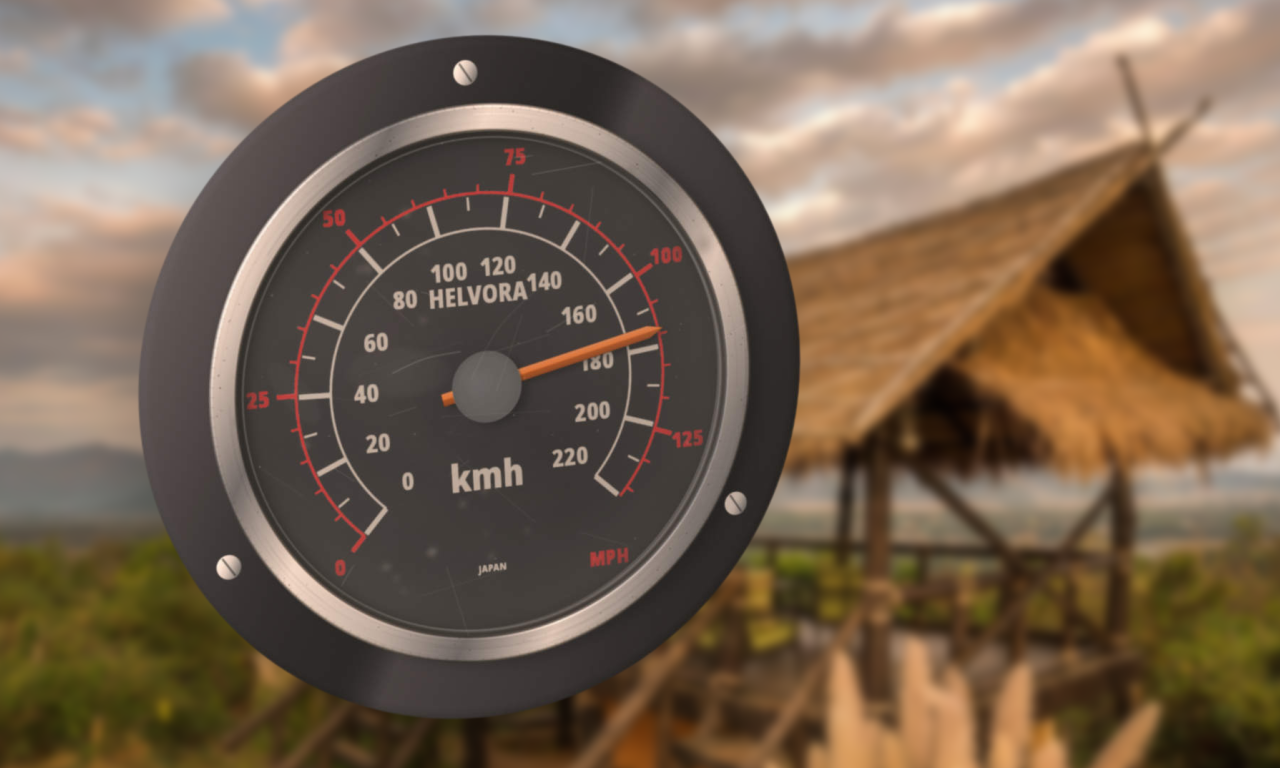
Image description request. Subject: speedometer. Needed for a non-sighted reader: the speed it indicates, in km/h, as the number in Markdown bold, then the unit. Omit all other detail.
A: **175** km/h
